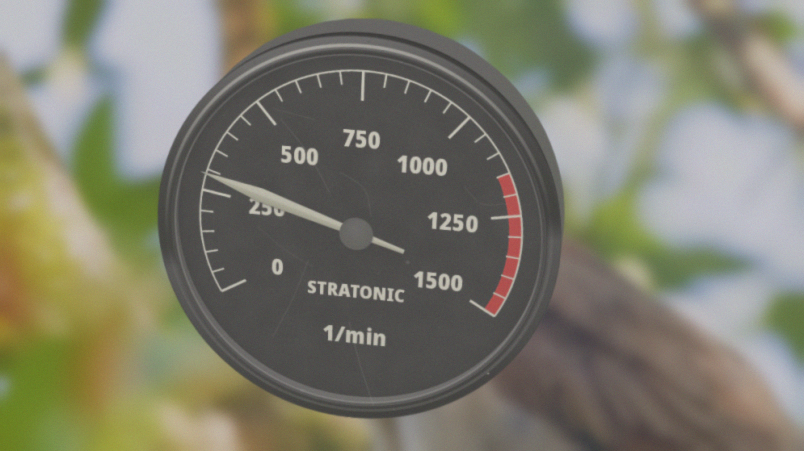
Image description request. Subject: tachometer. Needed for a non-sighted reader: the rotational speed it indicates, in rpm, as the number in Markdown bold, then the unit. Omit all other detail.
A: **300** rpm
